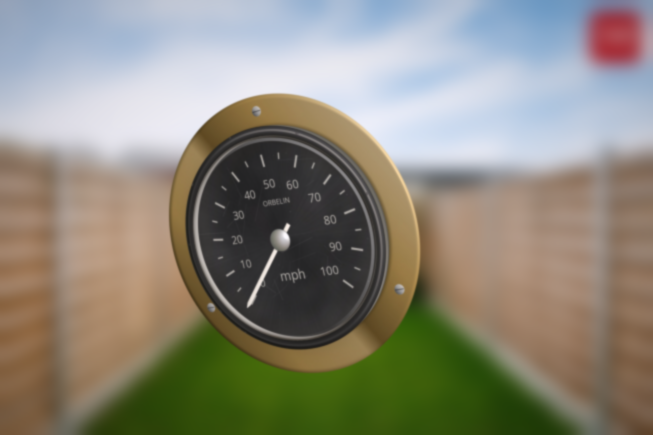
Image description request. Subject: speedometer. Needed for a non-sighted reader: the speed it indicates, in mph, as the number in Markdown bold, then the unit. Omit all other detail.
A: **0** mph
